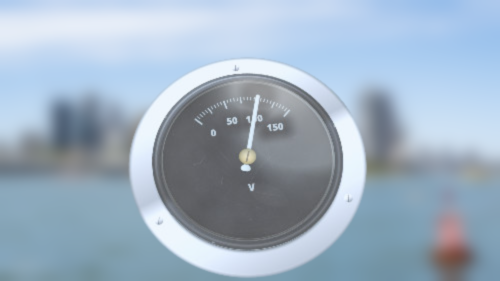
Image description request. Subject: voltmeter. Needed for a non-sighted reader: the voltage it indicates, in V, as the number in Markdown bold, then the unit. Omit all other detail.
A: **100** V
